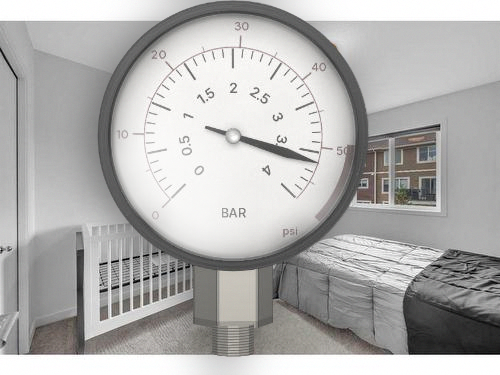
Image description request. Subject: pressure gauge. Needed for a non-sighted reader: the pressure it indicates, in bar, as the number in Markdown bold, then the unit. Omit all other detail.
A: **3.6** bar
